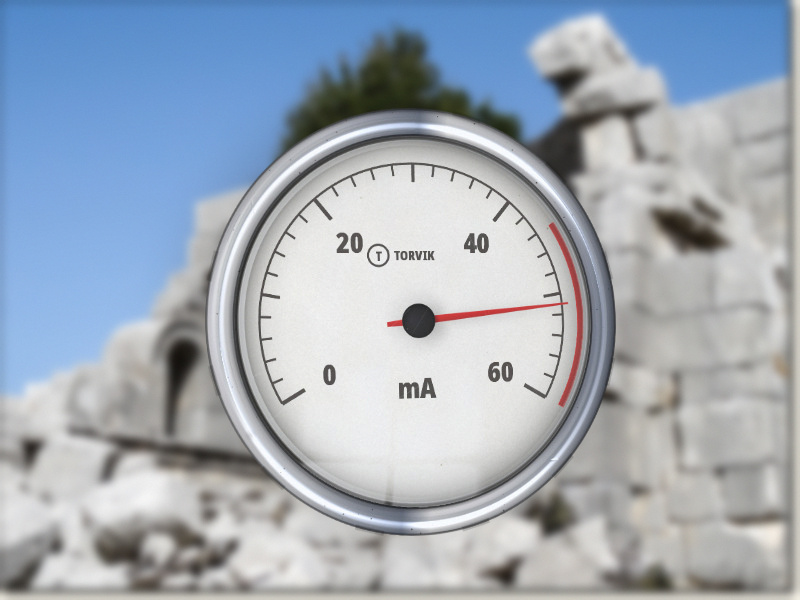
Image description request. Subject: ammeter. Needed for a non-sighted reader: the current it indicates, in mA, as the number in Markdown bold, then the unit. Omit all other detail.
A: **51** mA
